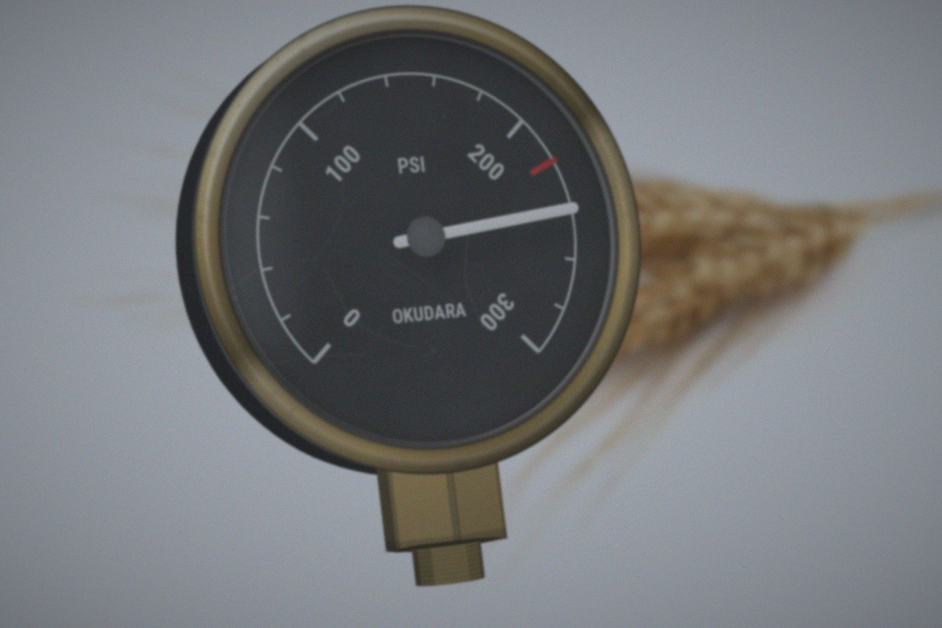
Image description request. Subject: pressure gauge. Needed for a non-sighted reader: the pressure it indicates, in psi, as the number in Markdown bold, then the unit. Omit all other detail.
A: **240** psi
